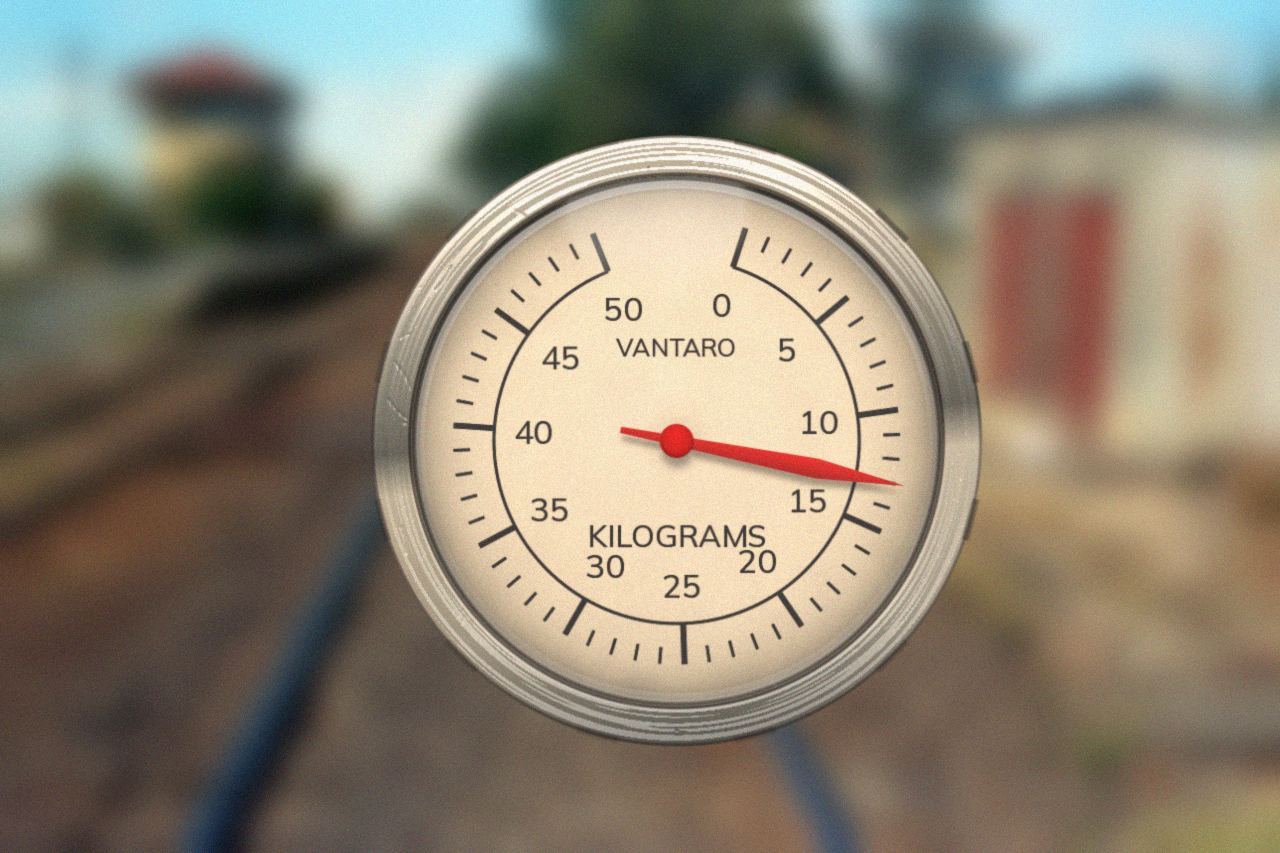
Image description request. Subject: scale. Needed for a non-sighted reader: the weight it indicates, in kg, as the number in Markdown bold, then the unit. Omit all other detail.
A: **13** kg
